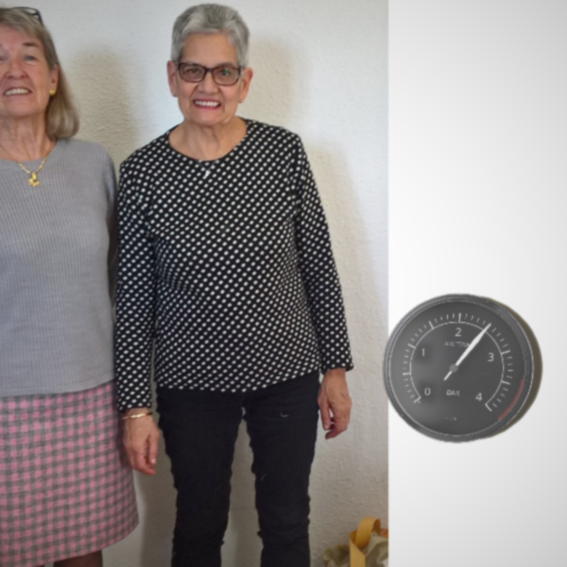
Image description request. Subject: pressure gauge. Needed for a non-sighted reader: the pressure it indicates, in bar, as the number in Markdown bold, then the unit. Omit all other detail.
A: **2.5** bar
